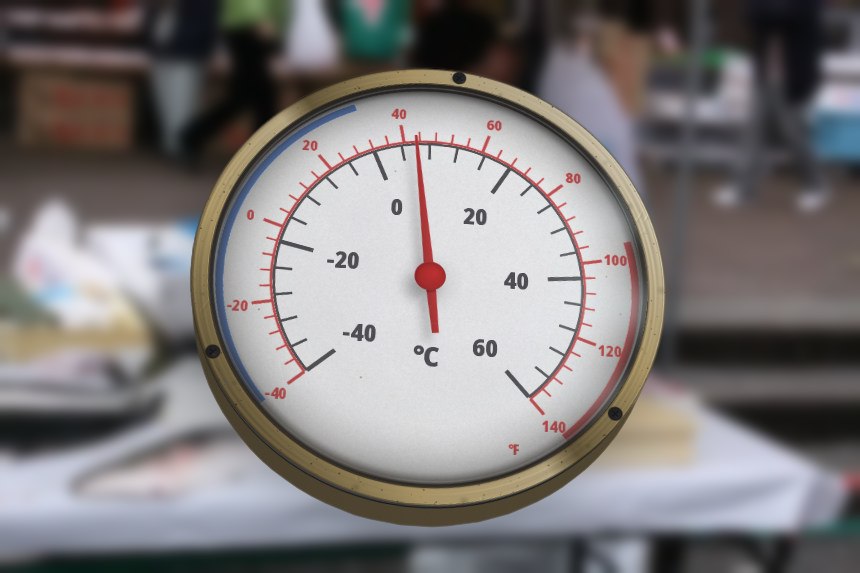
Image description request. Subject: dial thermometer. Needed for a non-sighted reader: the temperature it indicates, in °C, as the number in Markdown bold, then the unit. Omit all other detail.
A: **6** °C
